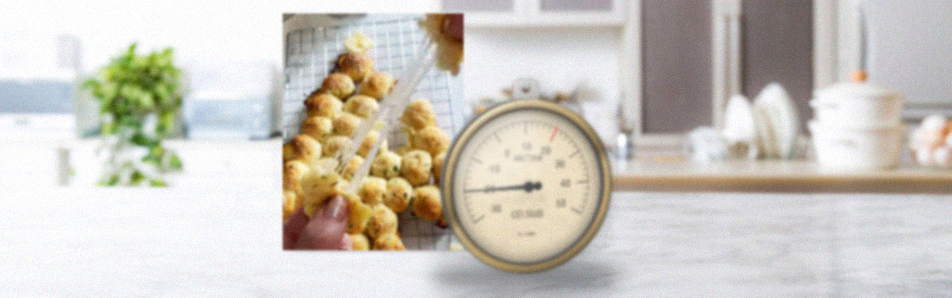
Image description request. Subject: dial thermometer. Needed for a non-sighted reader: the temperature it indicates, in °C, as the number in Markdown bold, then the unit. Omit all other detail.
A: **-20** °C
